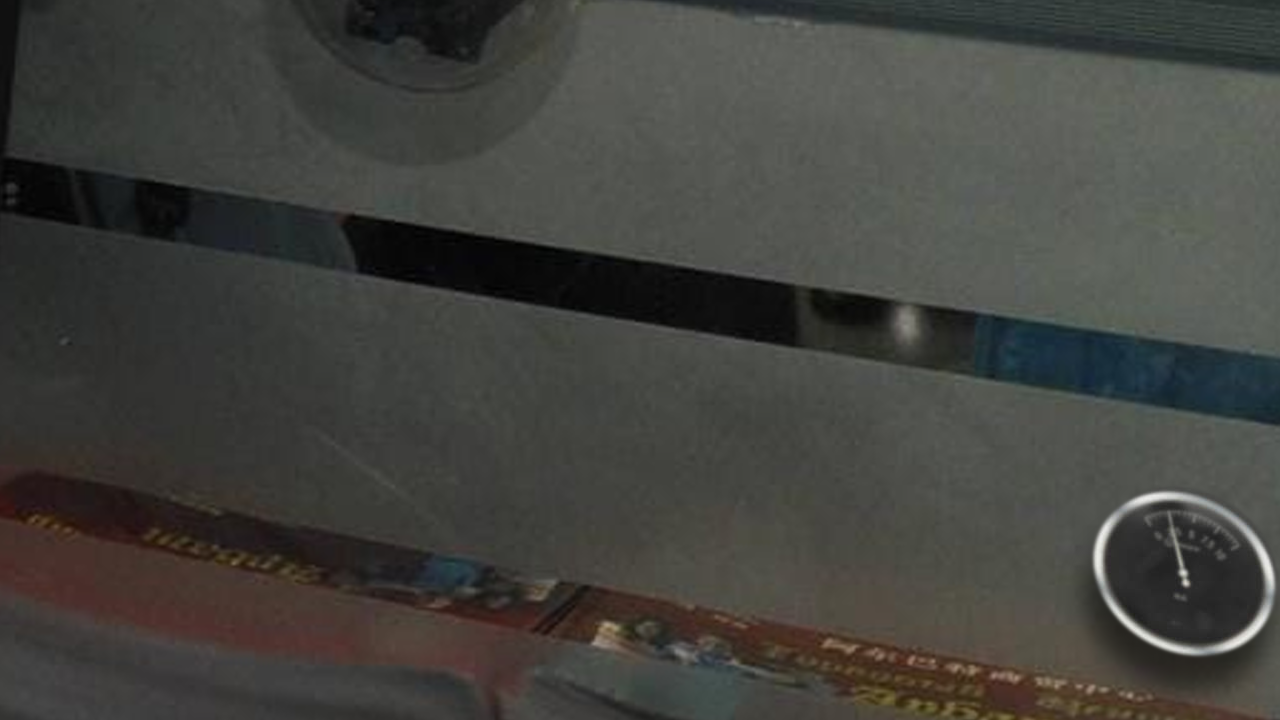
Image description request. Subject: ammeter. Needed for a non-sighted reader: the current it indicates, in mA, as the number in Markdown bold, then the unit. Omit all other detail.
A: **2.5** mA
